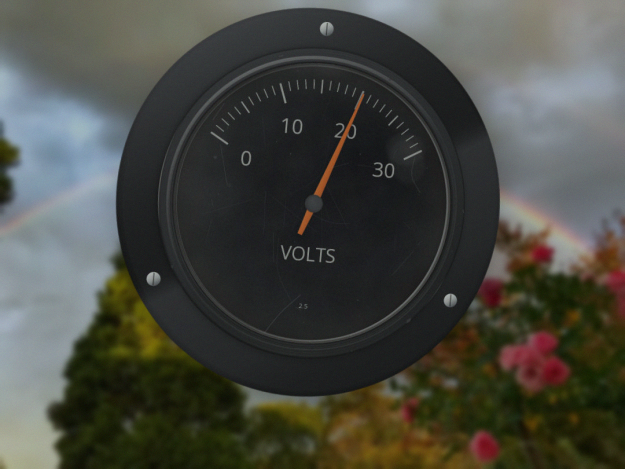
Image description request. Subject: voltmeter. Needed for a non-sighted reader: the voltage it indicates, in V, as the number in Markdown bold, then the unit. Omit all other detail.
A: **20** V
